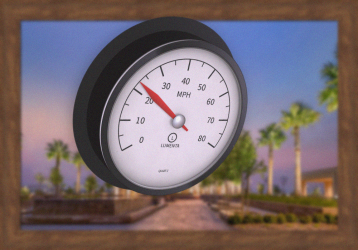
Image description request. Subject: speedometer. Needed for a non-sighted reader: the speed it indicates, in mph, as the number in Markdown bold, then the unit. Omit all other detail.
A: **22.5** mph
